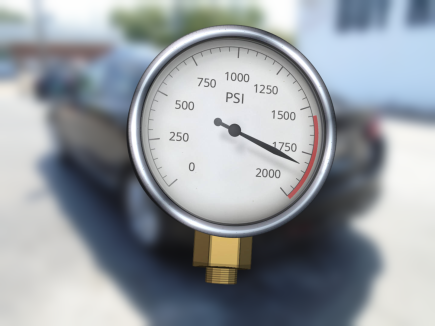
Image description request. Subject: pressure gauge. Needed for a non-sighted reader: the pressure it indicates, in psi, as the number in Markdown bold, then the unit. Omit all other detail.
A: **1825** psi
